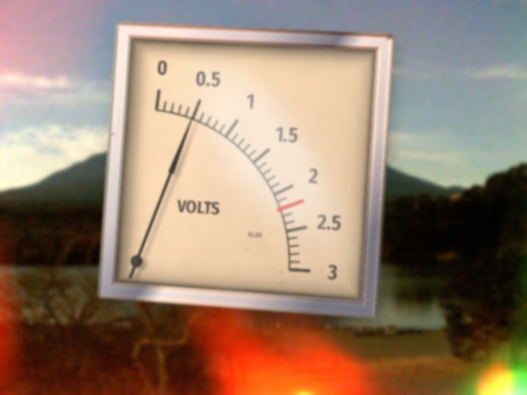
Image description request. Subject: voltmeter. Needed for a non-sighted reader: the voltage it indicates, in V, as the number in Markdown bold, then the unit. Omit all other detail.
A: **0.5** V
